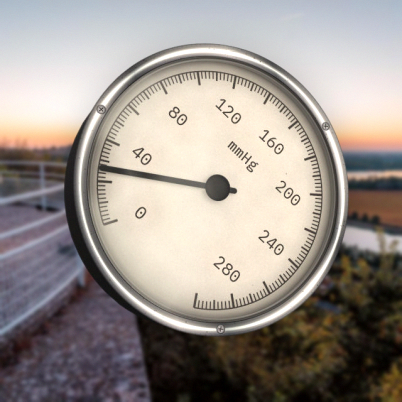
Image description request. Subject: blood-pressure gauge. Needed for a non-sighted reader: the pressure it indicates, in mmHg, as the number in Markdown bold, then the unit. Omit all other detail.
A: **26** mmHg
